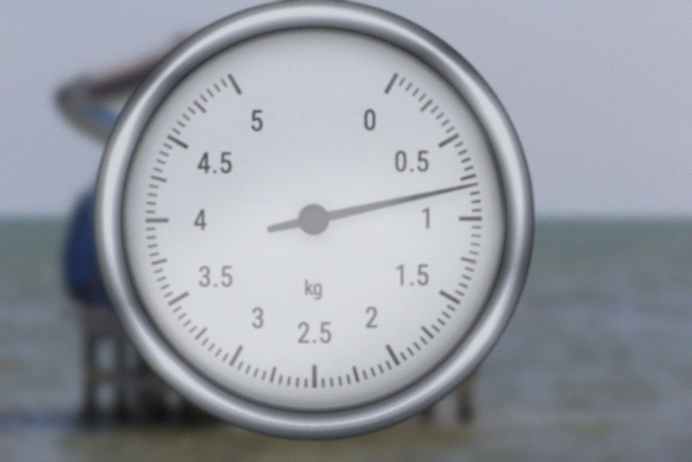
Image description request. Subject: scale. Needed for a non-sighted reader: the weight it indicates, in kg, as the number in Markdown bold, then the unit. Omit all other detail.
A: **0.8** kg
